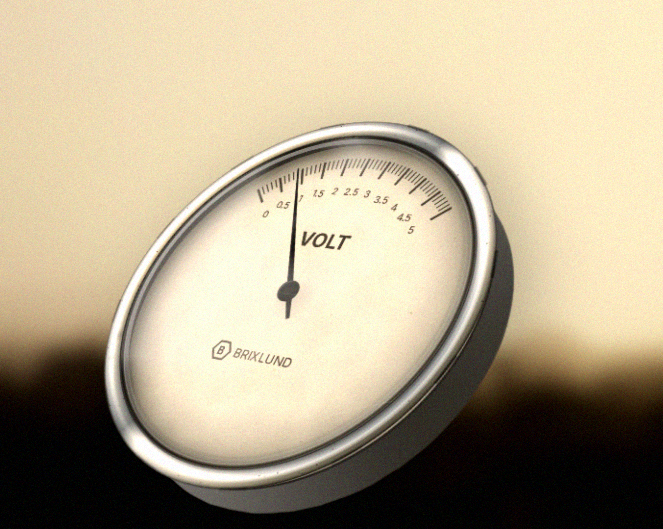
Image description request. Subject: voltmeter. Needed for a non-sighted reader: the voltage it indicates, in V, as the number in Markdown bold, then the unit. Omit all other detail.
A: **1** V
